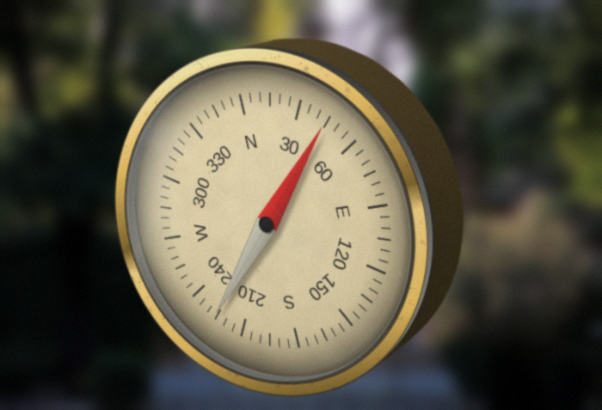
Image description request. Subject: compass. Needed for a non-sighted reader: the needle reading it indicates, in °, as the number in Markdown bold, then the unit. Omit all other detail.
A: **45** °
